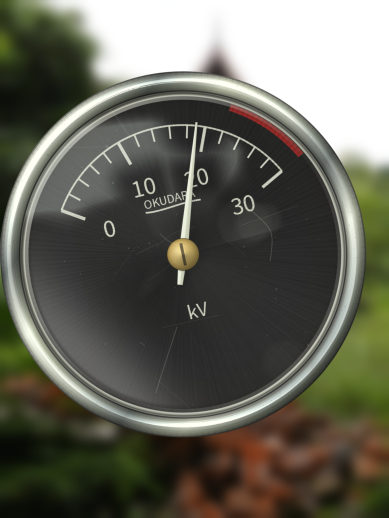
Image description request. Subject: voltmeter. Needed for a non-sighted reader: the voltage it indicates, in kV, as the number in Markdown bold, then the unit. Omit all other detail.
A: **19** kV
